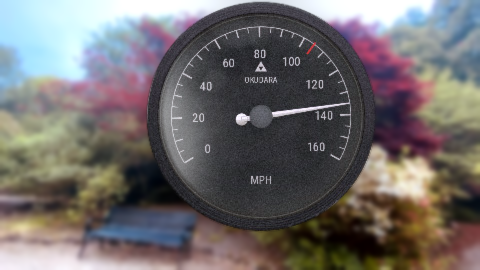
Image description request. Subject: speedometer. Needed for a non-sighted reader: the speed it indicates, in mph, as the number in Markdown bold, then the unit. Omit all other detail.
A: **135** mph
